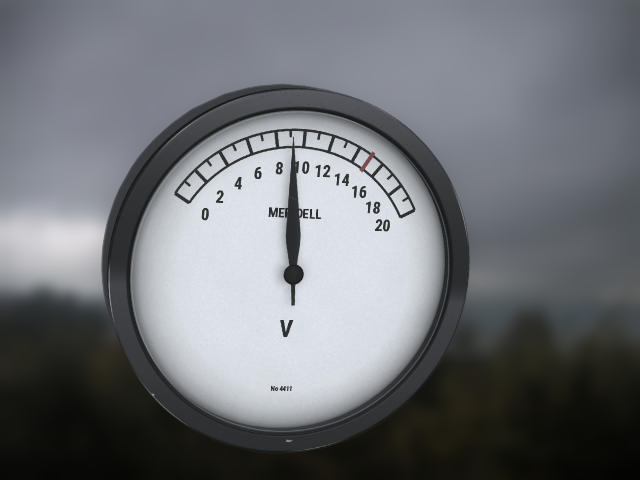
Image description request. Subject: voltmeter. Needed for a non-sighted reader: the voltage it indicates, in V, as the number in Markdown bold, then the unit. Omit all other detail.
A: **9** V
